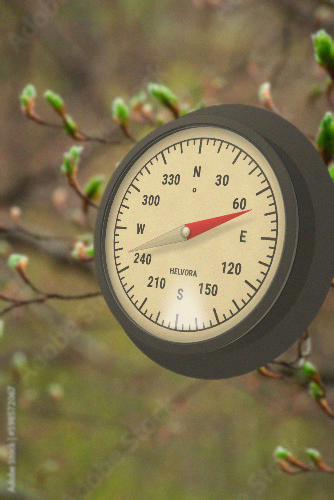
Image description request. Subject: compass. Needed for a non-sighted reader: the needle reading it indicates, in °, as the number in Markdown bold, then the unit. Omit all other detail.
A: **70** °
